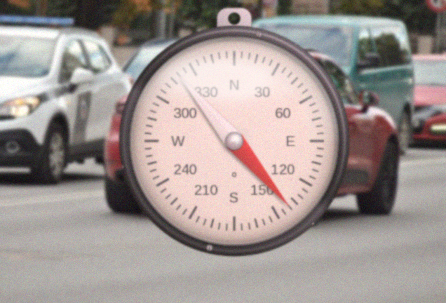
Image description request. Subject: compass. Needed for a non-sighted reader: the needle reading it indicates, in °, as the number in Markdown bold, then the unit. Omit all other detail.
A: **140** °
